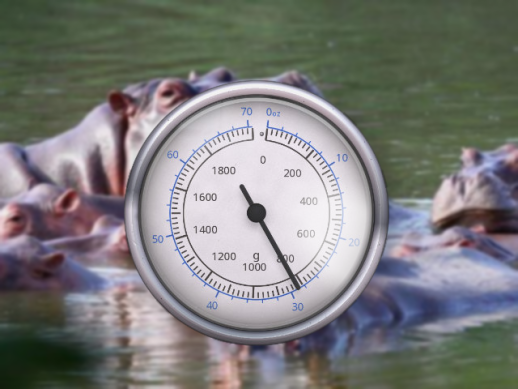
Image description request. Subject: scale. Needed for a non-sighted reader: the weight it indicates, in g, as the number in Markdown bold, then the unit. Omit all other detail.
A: **820** g
